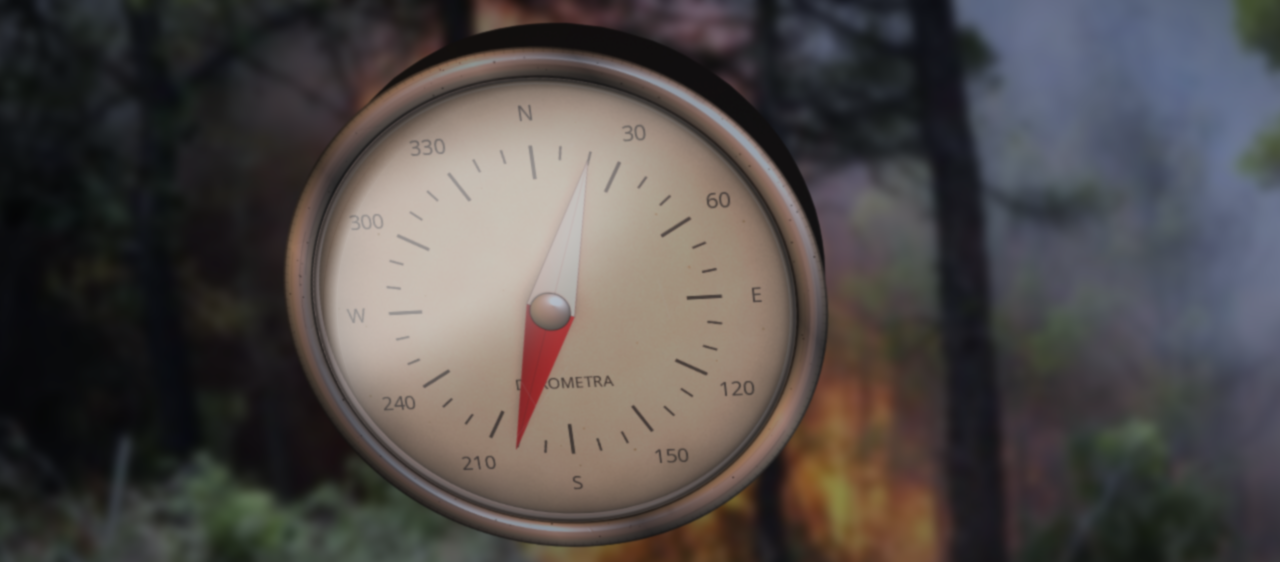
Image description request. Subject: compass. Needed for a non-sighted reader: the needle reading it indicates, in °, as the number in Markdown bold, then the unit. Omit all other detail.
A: **200** °
